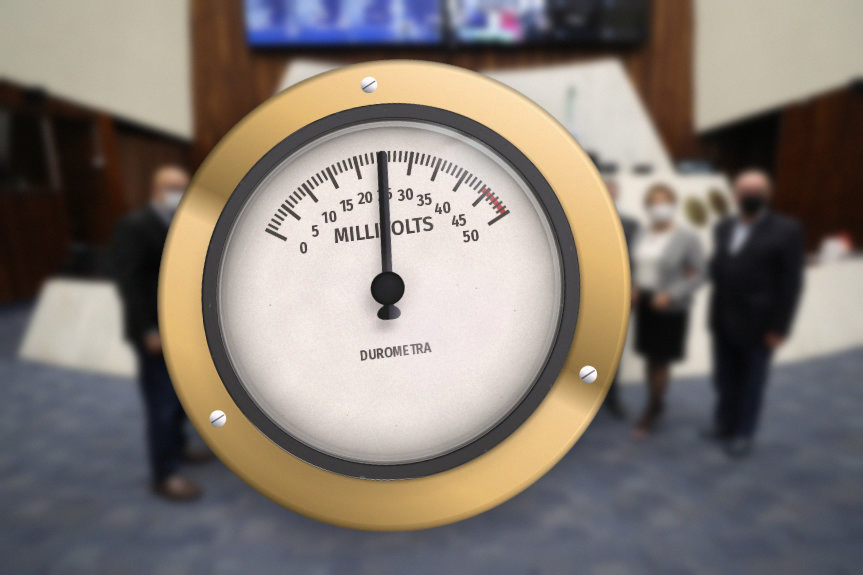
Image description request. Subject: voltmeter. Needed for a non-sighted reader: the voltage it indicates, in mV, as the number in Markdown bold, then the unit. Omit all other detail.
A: **25** mV
